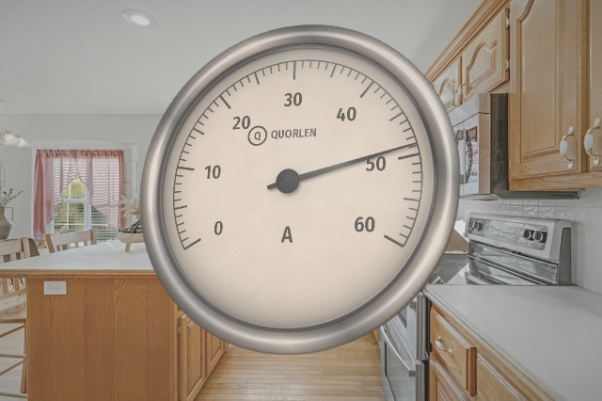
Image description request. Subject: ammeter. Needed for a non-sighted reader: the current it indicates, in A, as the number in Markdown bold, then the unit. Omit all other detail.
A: **49** A
